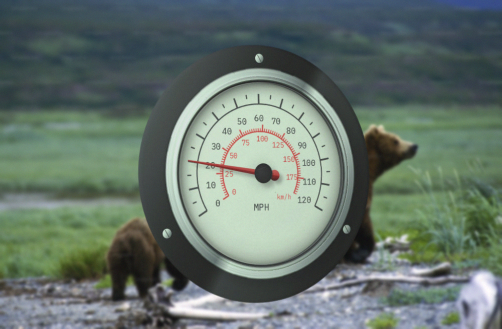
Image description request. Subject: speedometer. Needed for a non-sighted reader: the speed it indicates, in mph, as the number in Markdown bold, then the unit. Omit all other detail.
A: **20** mph
